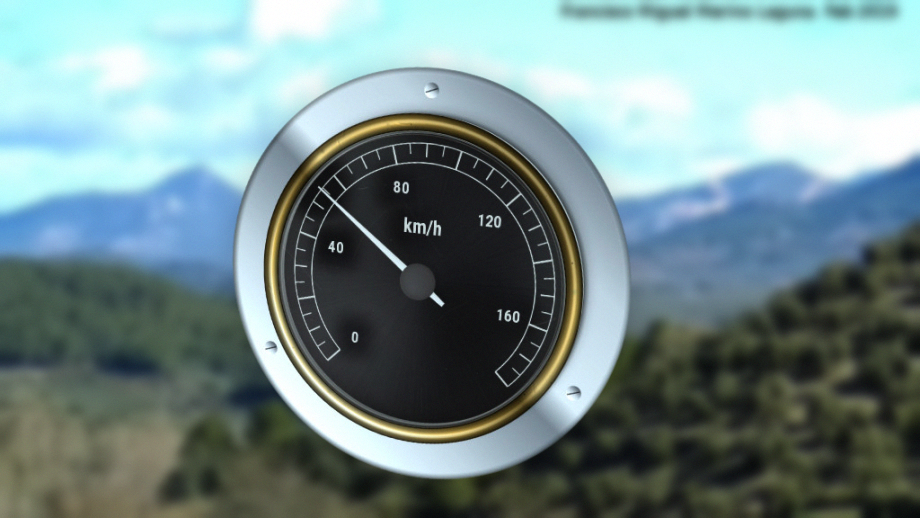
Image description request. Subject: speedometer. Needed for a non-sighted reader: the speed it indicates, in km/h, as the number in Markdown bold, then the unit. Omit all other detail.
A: **55** km/h
